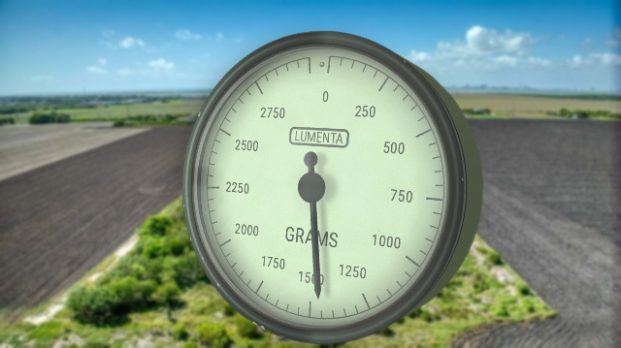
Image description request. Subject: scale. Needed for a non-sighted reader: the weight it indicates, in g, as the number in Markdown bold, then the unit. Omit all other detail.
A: **1450** g
